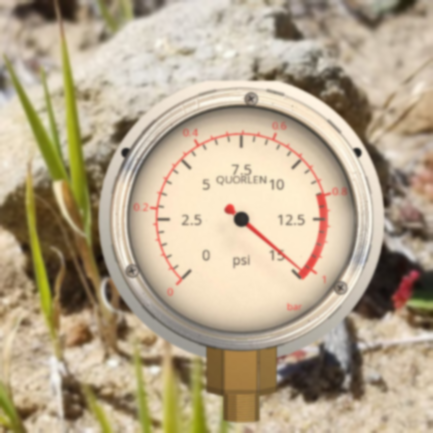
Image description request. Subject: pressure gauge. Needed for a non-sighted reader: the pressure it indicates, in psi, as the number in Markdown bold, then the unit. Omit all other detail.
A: **14.75** psi
